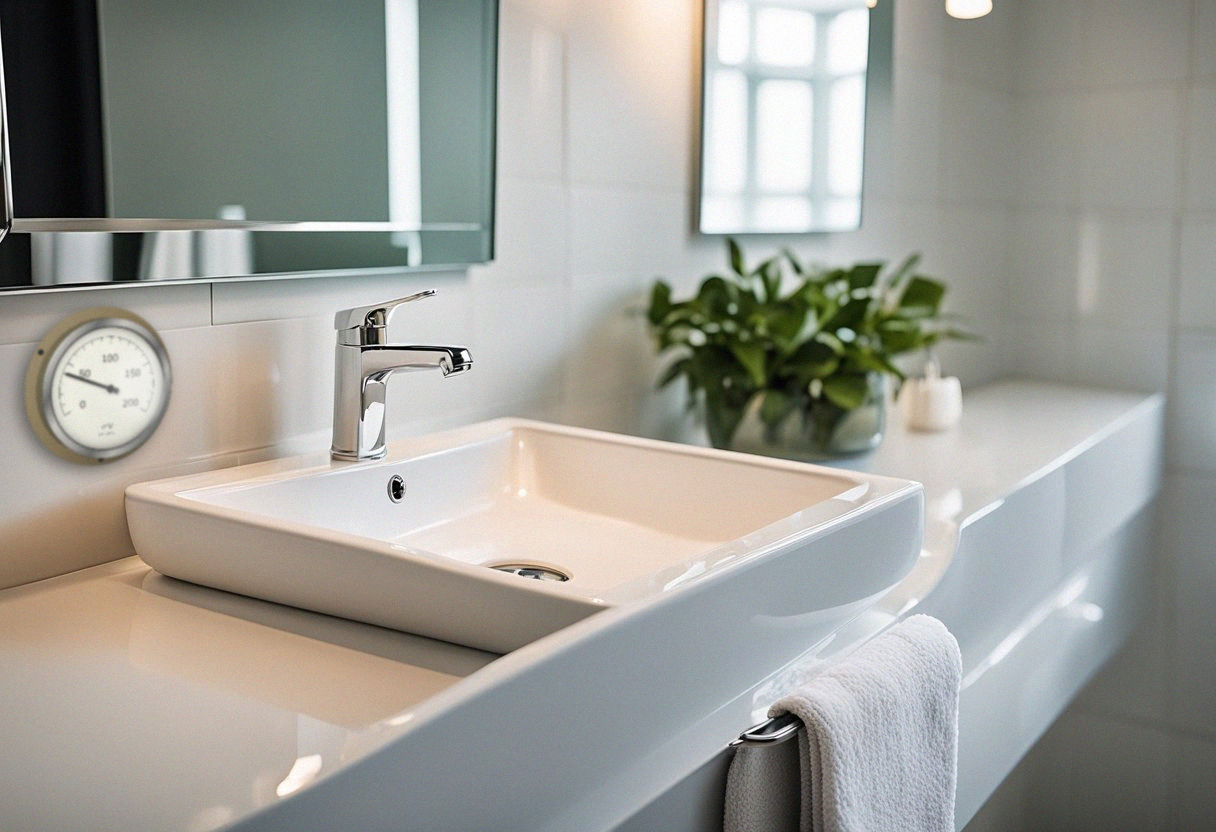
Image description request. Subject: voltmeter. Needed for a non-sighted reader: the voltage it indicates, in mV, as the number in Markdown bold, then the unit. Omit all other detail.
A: **40** mV
